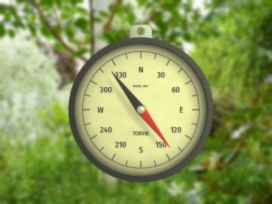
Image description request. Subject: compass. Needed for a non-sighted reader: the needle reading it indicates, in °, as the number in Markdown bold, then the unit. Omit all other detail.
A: **142.5** °
